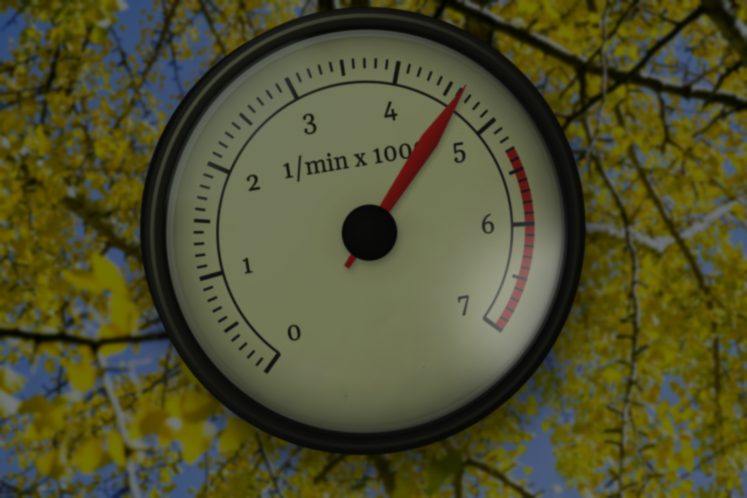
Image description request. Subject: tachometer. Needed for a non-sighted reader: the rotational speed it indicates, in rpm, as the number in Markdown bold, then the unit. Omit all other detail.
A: **4600** rpm
